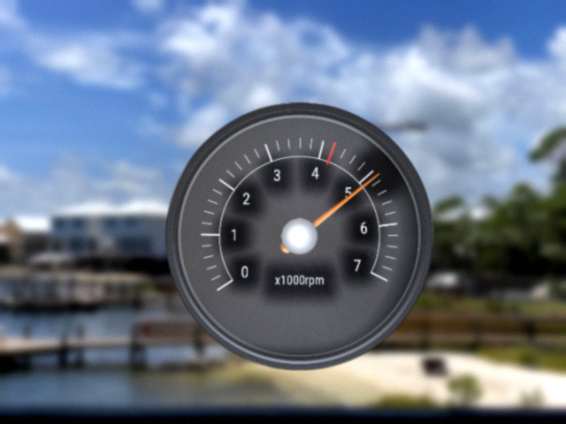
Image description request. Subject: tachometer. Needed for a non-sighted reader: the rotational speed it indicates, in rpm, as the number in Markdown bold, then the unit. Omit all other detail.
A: **5100** rpm
